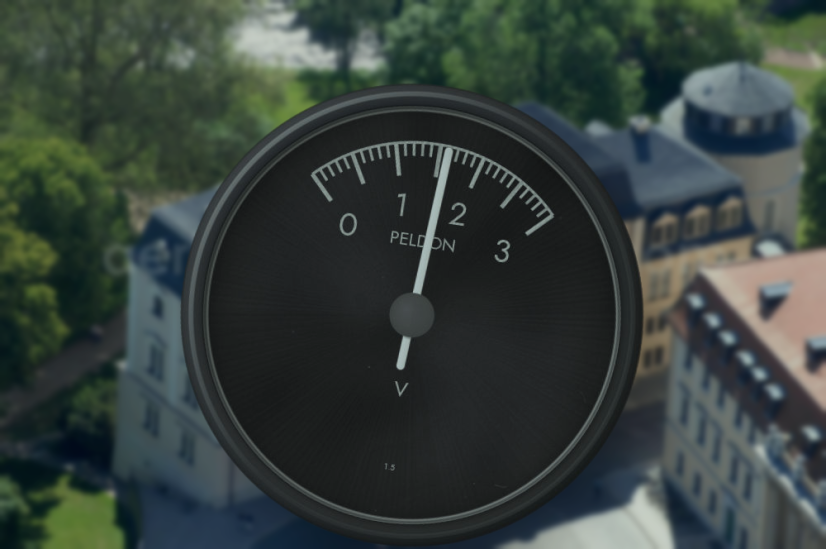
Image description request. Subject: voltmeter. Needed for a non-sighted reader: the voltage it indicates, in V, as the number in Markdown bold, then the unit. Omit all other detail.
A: **1.6** V
